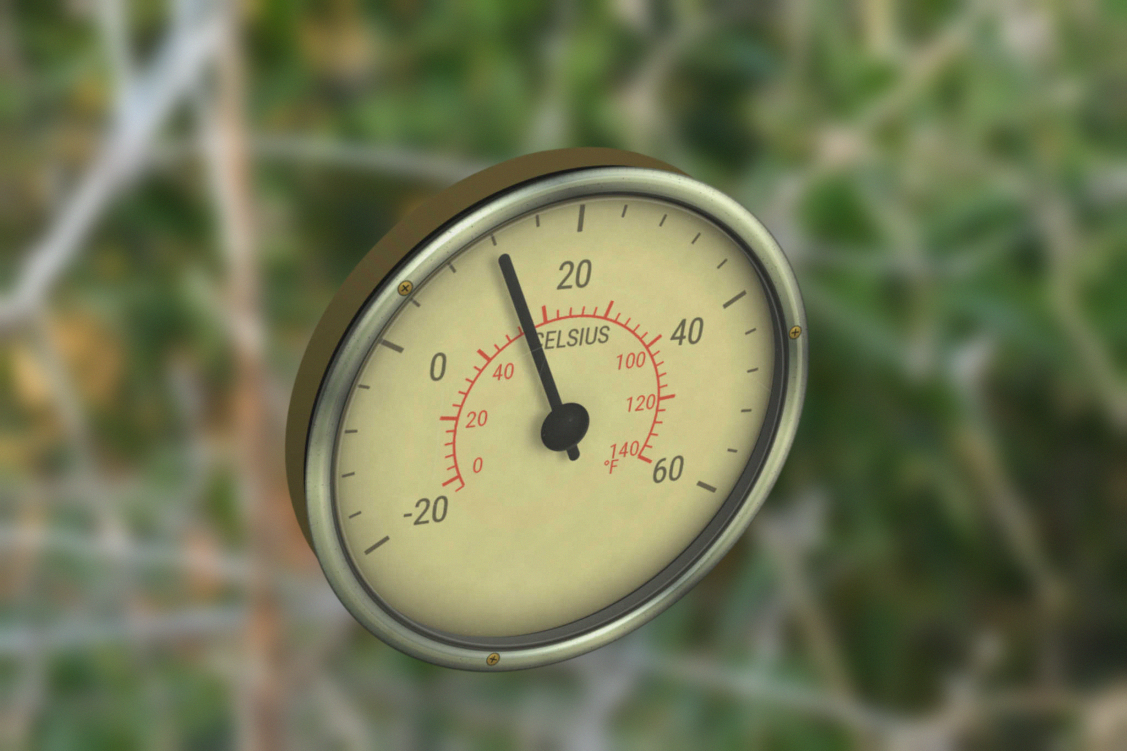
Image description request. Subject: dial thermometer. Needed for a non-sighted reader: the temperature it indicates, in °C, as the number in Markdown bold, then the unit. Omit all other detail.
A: **12** °C
